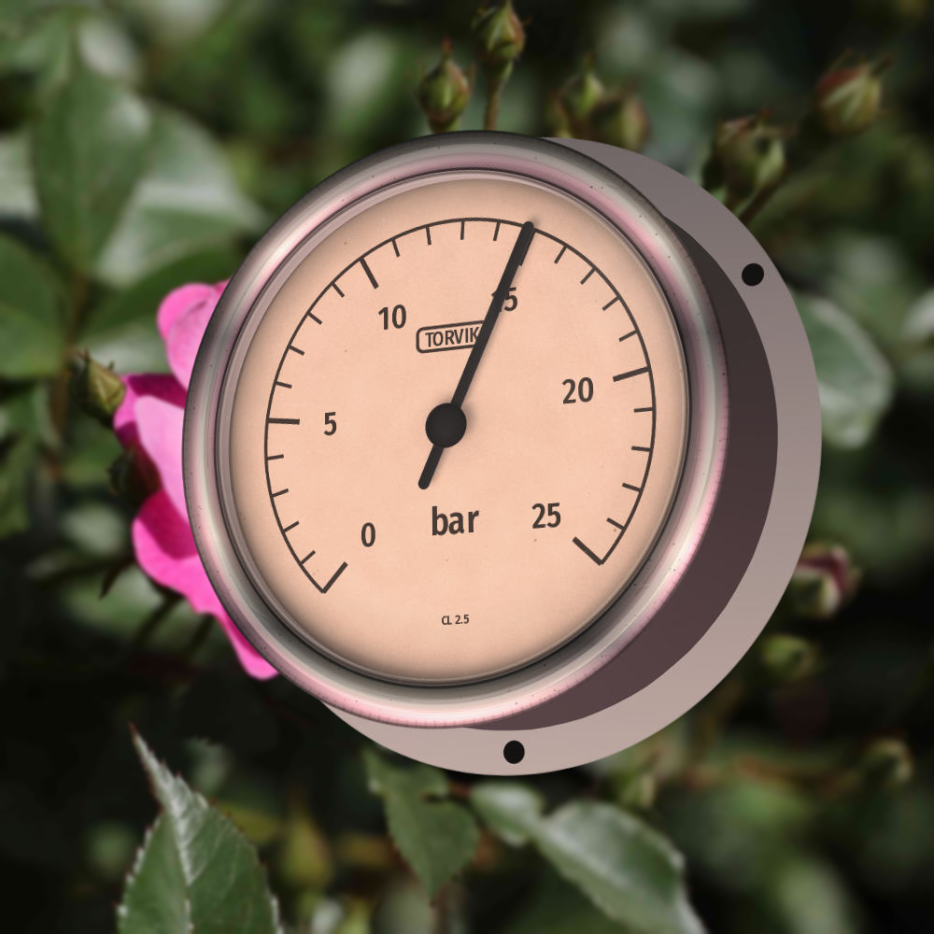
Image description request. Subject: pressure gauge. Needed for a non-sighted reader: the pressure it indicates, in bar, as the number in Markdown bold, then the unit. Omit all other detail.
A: **15** bar
